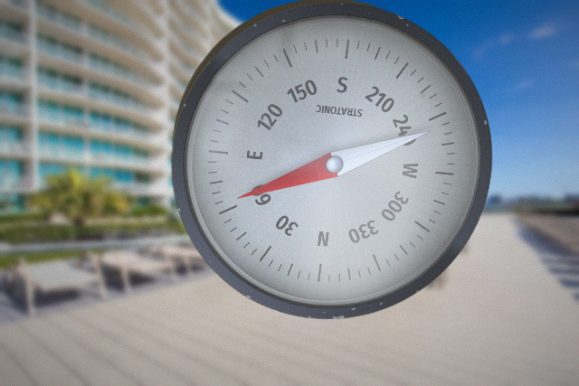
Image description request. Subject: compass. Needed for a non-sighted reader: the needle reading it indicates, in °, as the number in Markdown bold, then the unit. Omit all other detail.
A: **65** °
